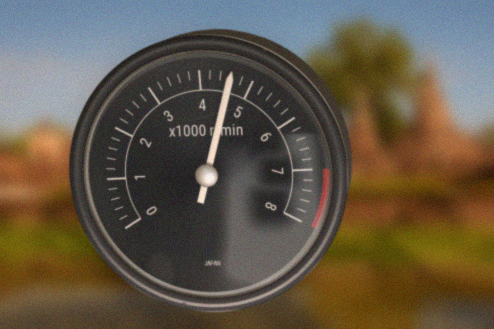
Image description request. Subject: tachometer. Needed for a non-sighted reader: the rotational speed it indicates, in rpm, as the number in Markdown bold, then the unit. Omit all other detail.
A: **4600** rpm
